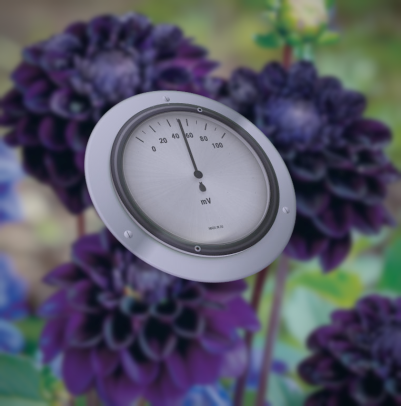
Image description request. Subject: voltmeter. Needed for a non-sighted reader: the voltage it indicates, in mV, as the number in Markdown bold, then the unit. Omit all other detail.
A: **50** mV
